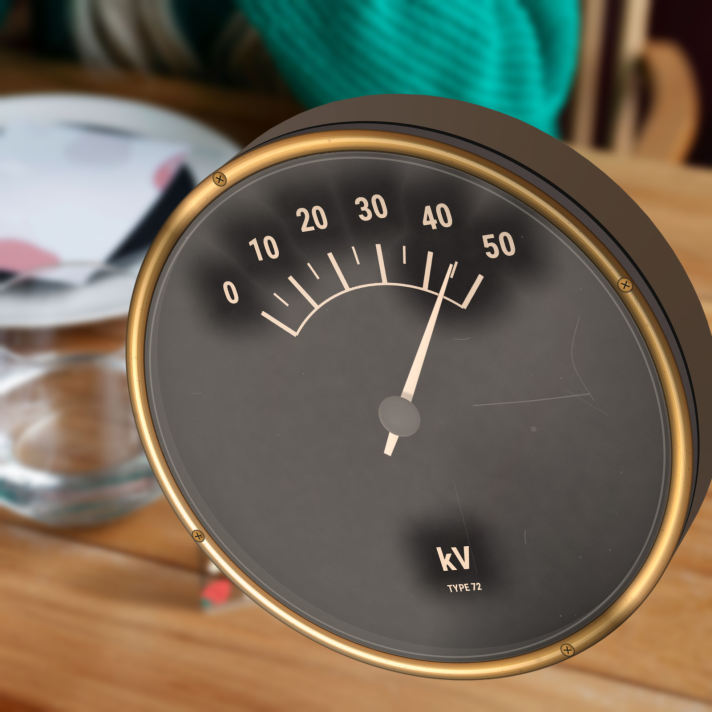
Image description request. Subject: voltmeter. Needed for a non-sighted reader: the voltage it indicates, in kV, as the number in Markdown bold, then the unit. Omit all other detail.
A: **45** kV
